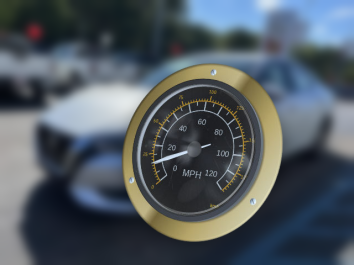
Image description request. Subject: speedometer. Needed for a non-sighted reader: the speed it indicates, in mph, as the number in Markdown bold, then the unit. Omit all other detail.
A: **10** mph
